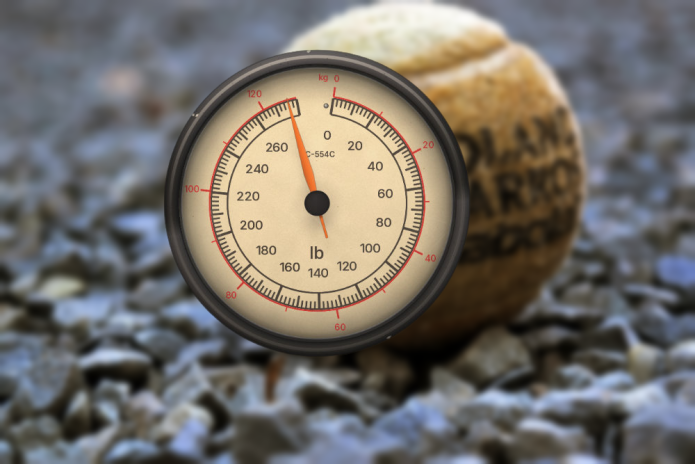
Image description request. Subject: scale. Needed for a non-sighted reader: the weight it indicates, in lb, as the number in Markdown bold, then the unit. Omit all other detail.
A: **276** lb
